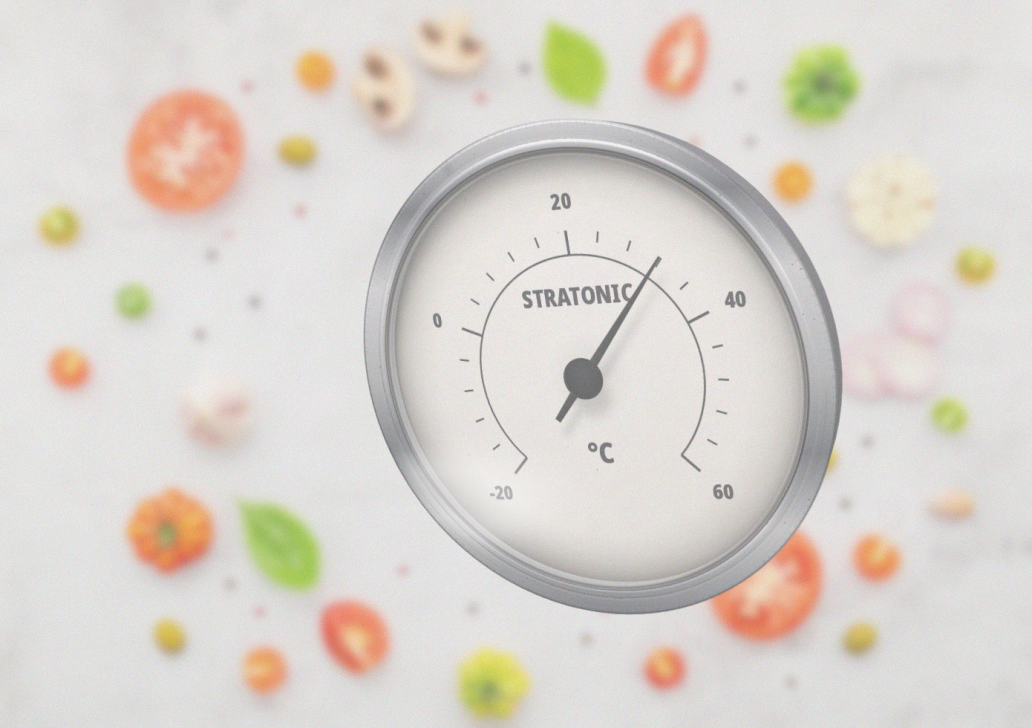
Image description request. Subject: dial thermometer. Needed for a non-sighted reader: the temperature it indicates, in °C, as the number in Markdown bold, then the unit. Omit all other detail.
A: **32** °C
